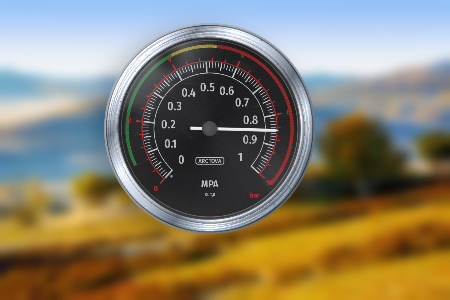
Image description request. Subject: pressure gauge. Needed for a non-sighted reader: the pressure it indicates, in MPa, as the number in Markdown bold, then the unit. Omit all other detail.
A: **0.85** MPa
